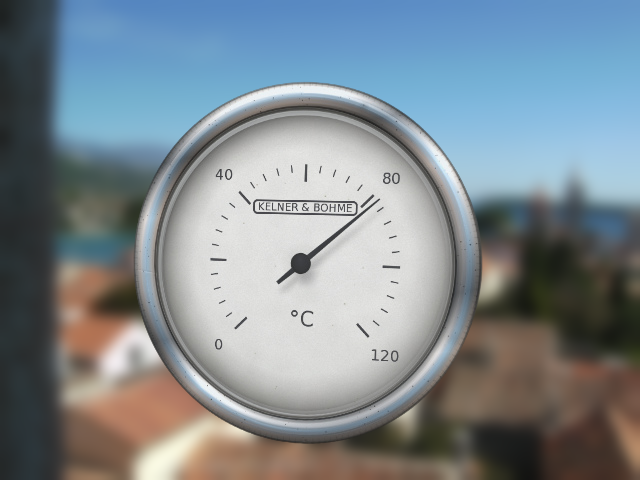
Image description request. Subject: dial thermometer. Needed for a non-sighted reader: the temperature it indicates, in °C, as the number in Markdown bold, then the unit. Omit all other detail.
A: **82** °C
